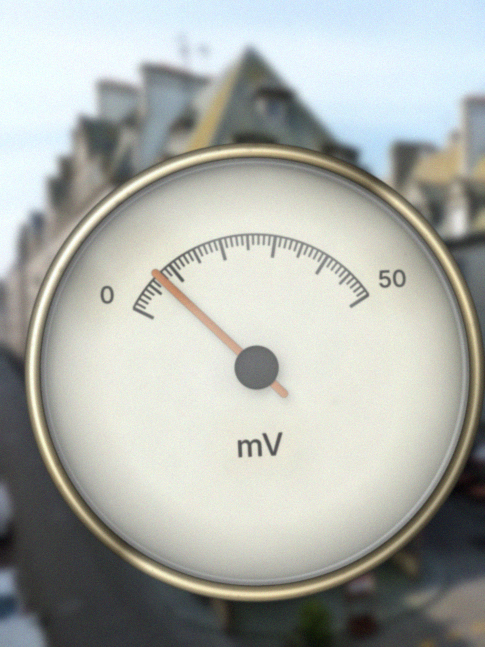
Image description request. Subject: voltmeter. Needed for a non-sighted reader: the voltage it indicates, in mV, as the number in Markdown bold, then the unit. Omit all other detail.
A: **7** mV
